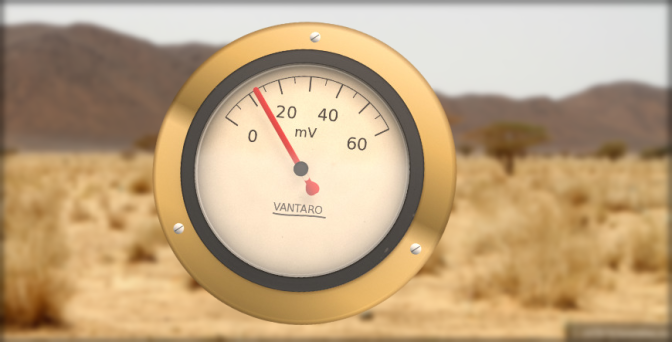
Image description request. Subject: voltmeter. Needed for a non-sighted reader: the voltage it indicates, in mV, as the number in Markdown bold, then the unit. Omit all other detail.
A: **12.5** mV
